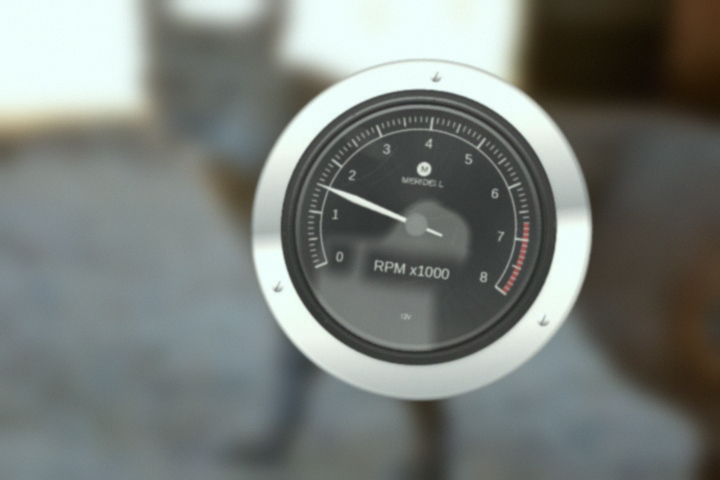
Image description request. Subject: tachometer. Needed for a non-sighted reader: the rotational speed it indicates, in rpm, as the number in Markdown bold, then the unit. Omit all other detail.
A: **1500** rpm
